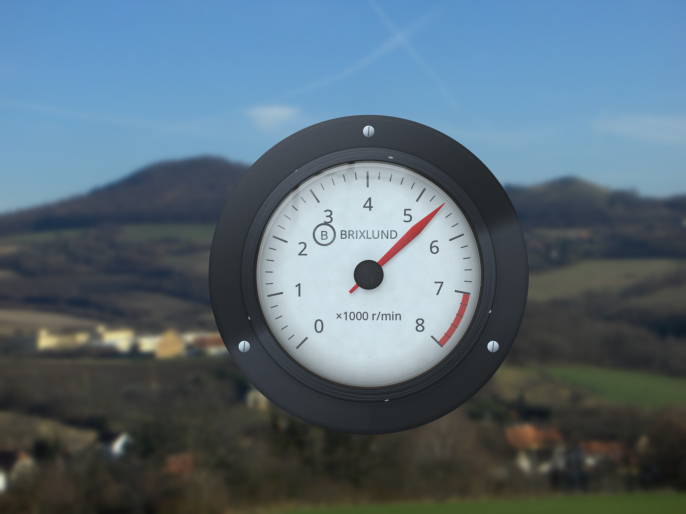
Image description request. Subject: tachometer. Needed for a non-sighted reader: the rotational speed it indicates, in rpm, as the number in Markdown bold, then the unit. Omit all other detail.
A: **5400** rpm
